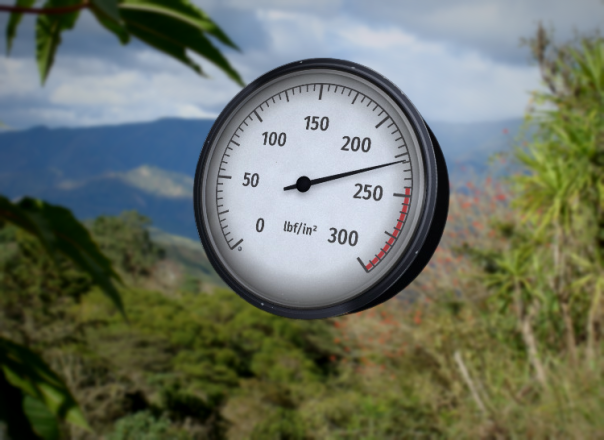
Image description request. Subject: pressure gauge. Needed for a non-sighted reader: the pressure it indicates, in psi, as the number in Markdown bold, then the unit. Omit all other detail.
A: **230** psi
